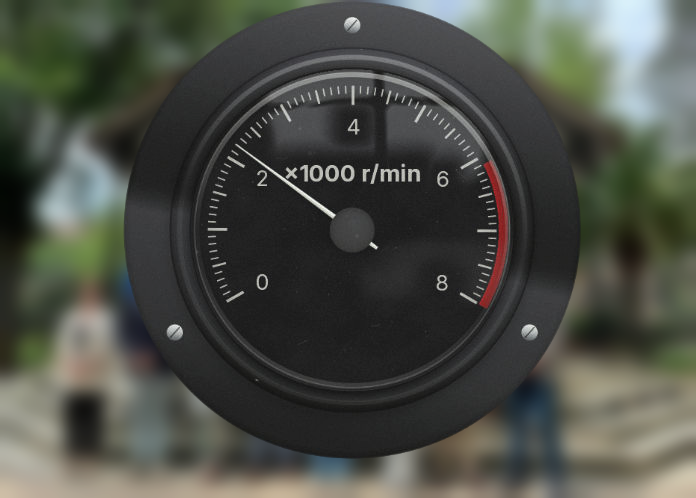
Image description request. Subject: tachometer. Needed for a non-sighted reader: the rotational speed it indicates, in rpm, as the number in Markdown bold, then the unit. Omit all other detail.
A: **2200** rpm
